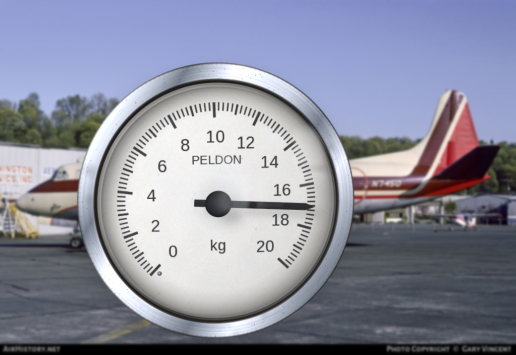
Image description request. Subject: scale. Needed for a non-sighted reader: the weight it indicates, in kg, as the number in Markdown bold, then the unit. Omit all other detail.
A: **17** kg
